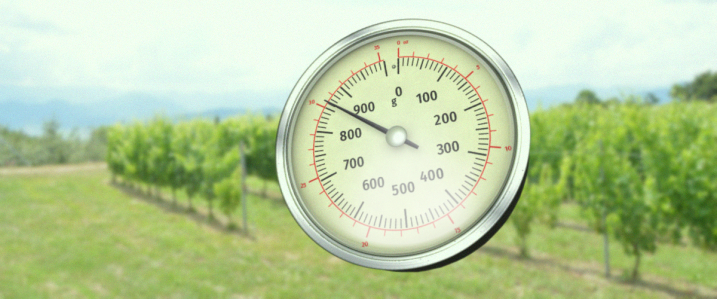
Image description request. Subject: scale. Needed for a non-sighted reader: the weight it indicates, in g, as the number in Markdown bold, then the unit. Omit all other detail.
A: **860** g
